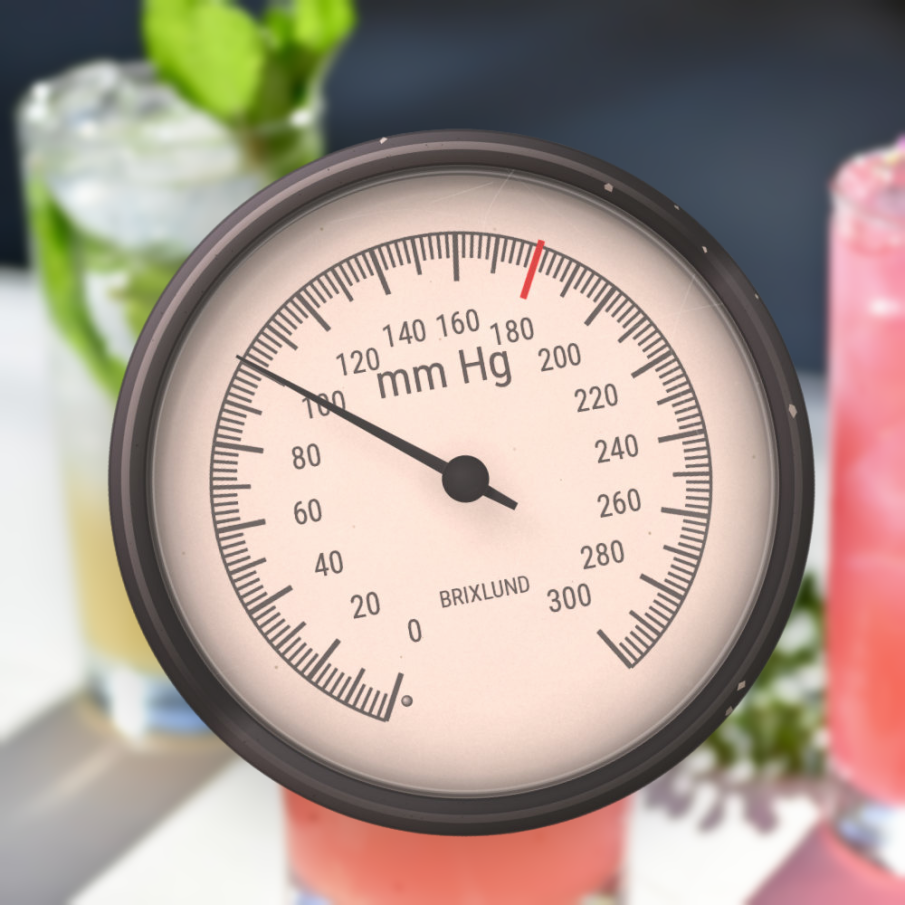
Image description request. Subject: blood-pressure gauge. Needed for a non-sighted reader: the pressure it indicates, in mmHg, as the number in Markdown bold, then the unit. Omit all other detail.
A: **100** mmHg
